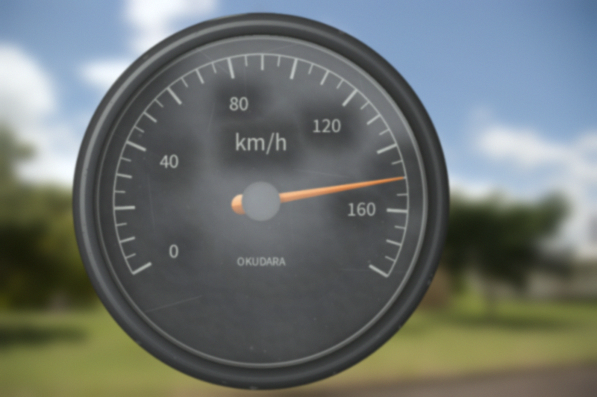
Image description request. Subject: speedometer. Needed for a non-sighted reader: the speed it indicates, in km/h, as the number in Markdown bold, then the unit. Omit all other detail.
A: **150** km/h
